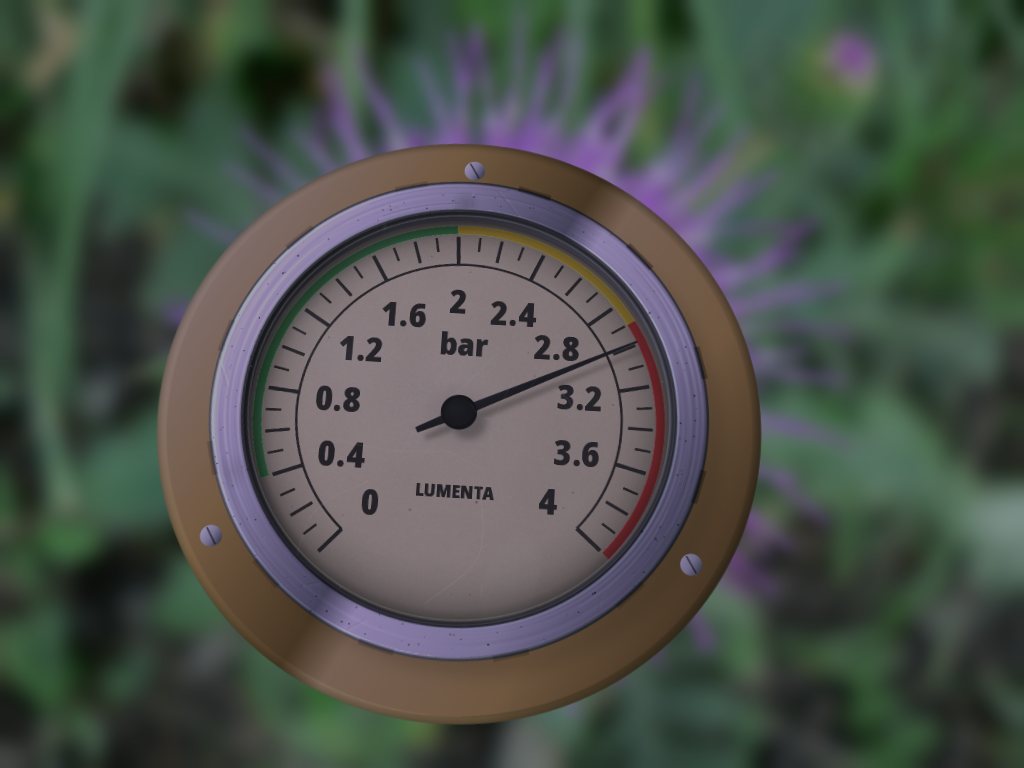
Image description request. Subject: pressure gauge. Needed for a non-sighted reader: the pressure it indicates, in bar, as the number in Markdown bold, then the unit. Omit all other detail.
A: **3** bar
